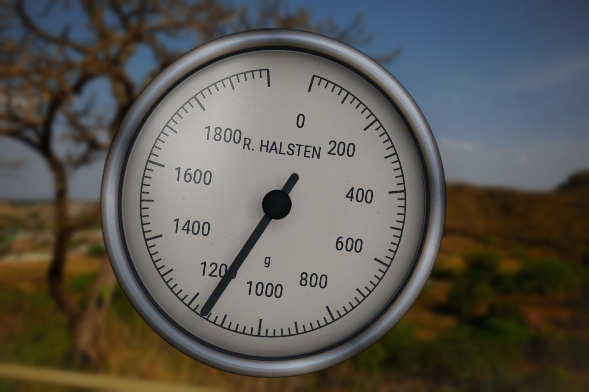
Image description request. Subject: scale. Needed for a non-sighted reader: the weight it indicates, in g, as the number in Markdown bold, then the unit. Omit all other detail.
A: **1160** g
